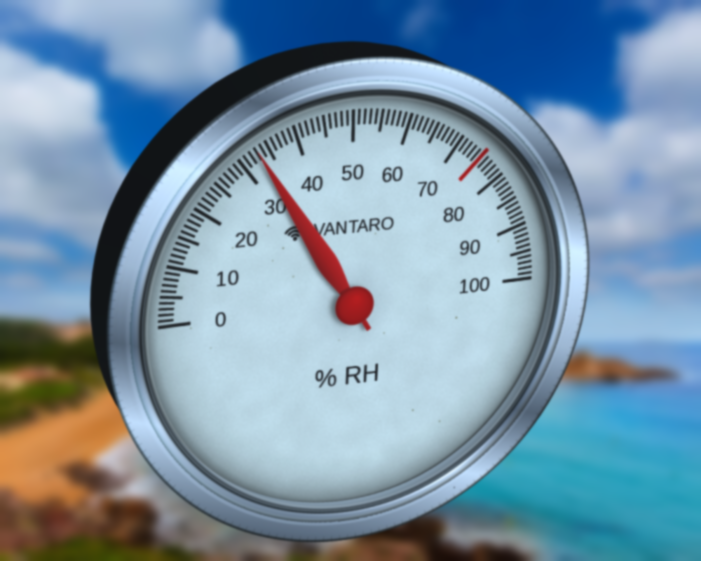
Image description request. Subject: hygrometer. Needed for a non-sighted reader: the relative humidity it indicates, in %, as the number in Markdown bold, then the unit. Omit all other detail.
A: **33** %
